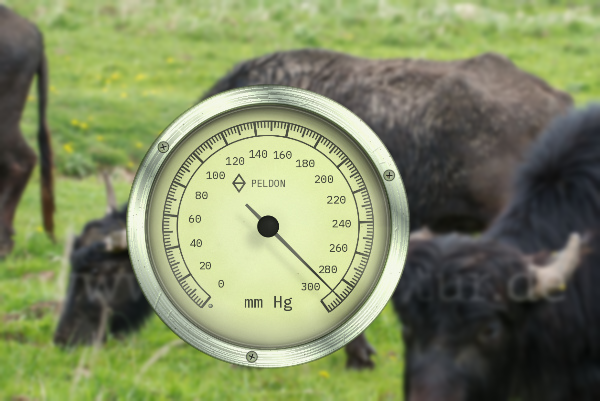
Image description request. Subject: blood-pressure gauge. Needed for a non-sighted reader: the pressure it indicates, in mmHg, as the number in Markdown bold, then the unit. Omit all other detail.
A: **290** mmHg
